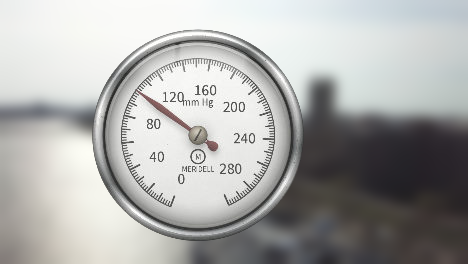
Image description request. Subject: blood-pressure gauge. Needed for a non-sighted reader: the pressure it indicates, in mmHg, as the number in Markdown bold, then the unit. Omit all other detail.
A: **100** mmHg
